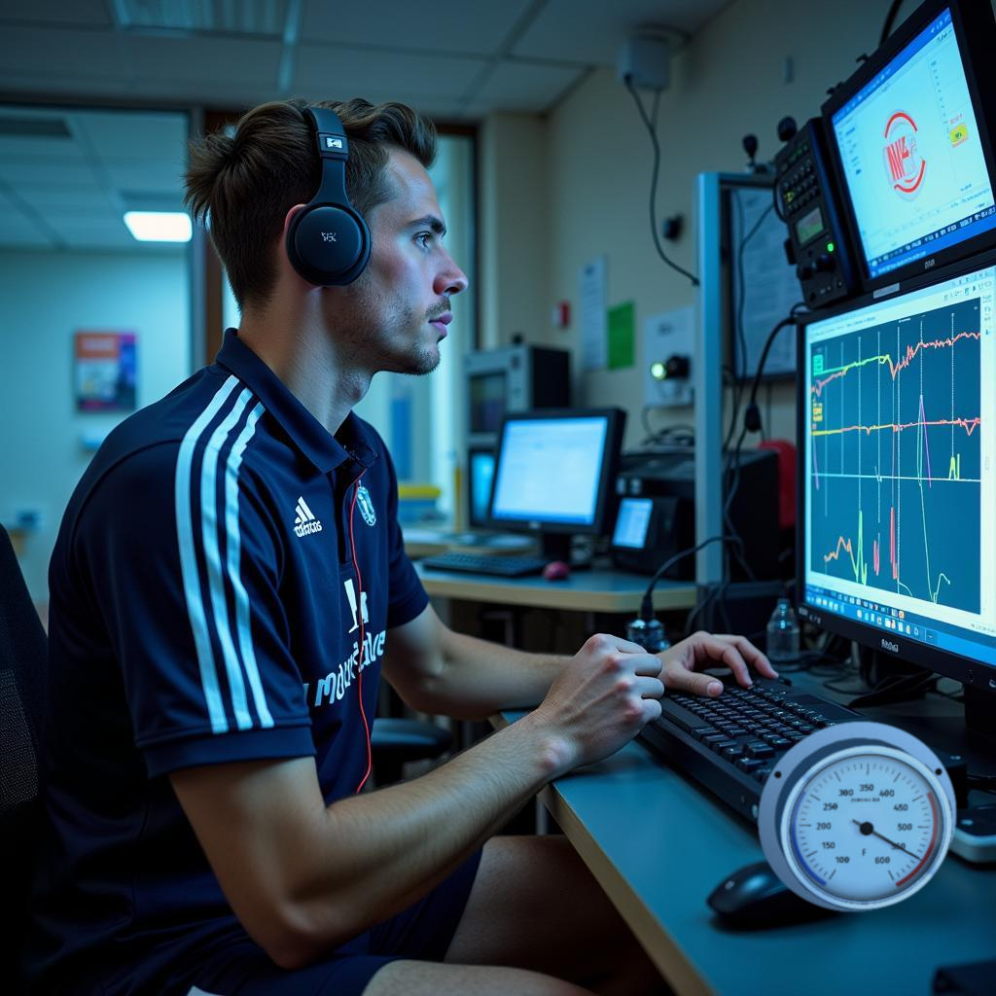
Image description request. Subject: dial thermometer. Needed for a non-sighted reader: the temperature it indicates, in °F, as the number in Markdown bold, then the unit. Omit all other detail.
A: **550** °F
